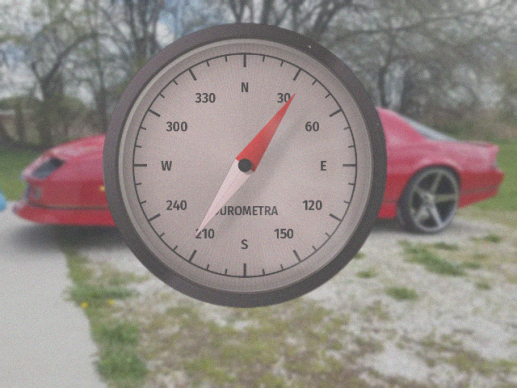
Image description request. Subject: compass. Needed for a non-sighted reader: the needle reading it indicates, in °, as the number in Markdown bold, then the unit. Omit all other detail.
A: **35** °
